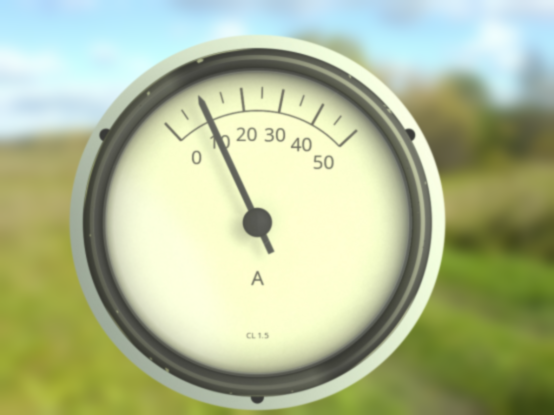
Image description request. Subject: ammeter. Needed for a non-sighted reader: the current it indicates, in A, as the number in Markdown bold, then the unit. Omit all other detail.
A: **10** A
